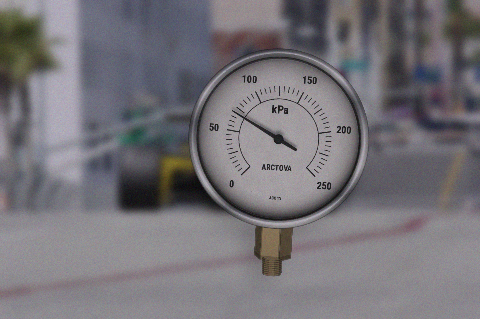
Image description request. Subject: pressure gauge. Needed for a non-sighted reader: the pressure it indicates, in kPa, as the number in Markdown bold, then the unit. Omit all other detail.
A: **70** kPa
